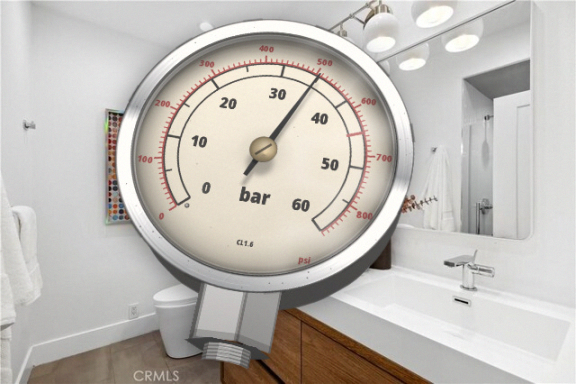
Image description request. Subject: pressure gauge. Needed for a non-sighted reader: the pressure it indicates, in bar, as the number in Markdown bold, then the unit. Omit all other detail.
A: **35** bar
